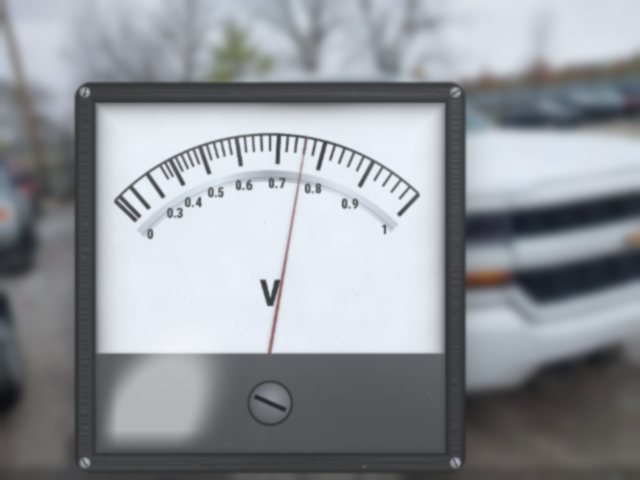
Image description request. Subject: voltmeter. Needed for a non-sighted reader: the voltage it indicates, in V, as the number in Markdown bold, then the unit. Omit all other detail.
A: **0.76** V
